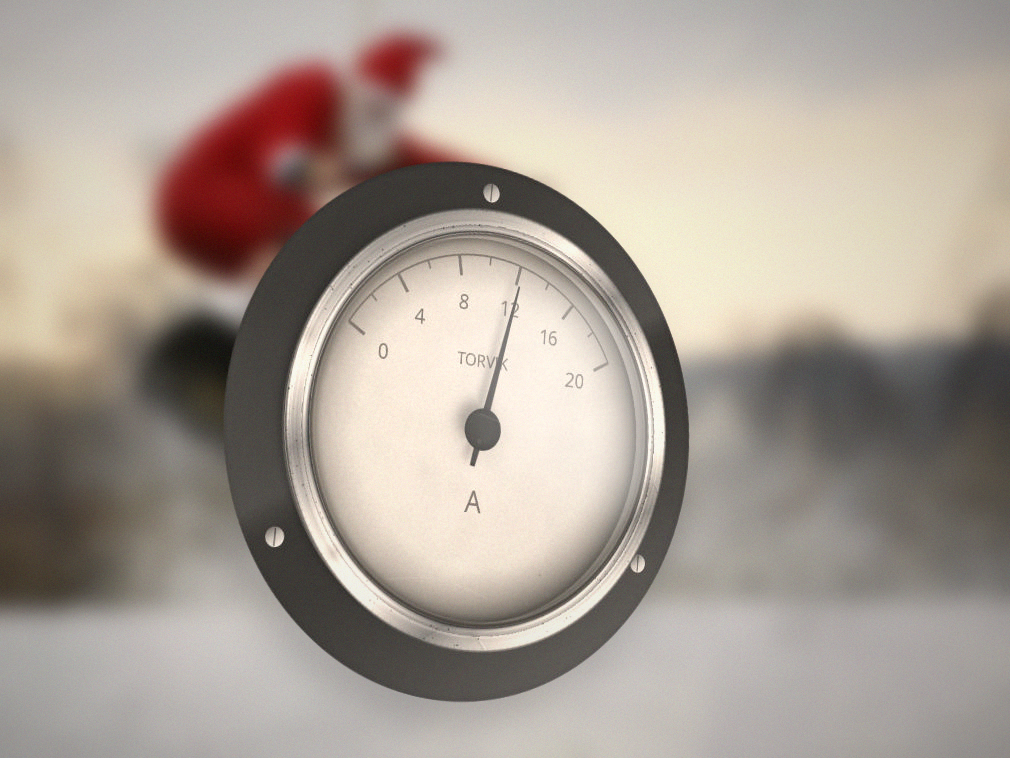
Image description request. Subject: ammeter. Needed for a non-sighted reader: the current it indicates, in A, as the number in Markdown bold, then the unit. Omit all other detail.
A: **12** A
